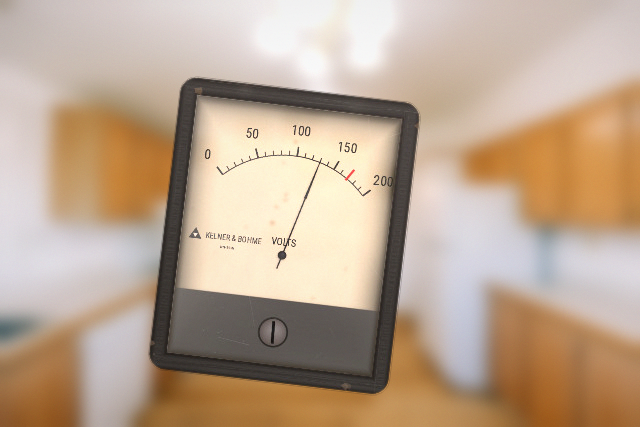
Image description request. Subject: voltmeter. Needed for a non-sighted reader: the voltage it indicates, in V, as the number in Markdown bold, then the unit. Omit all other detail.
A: **130** V
